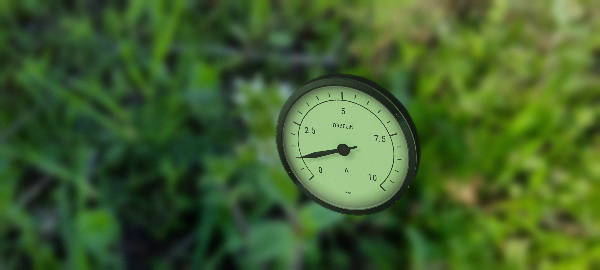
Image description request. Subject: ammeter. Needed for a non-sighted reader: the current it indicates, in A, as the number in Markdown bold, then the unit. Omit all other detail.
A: **1** A
